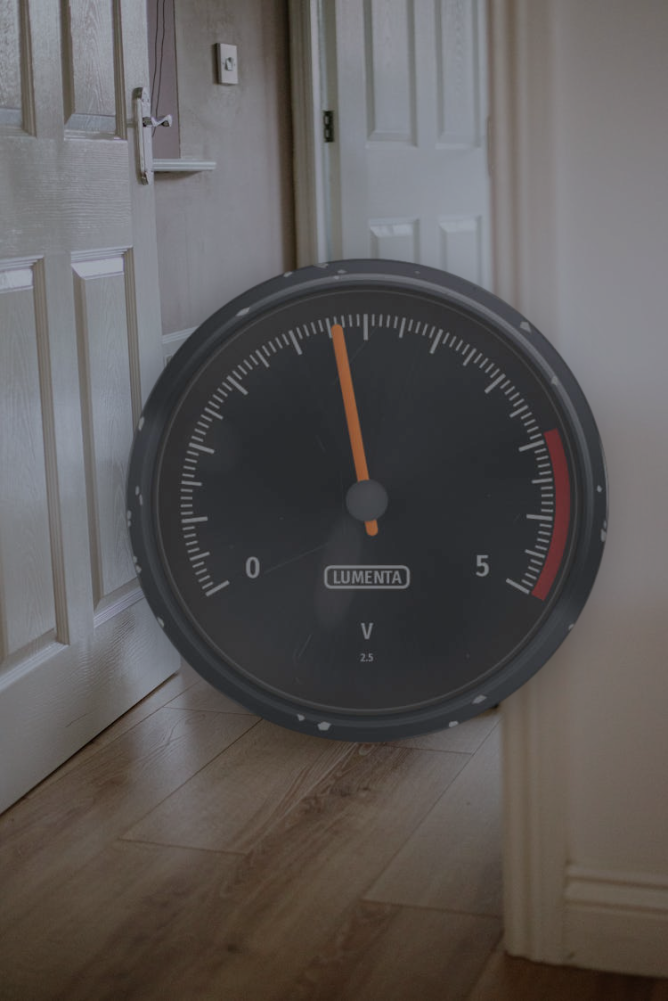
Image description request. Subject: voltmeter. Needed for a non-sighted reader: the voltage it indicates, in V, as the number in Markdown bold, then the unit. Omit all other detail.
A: **2.3** V
